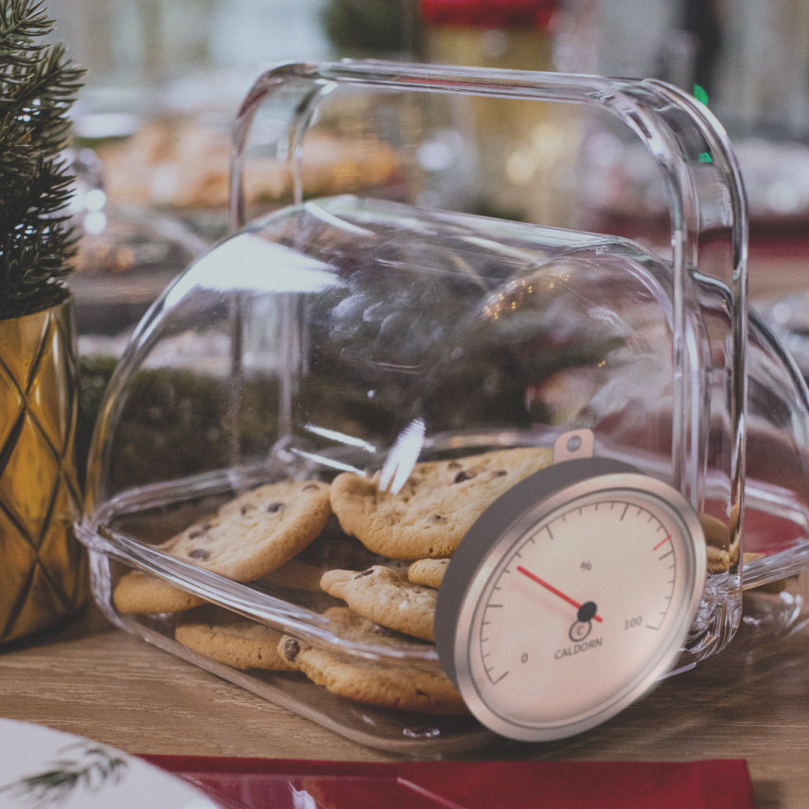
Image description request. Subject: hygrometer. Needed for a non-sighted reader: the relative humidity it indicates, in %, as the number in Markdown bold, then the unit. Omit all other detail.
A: **30** %
